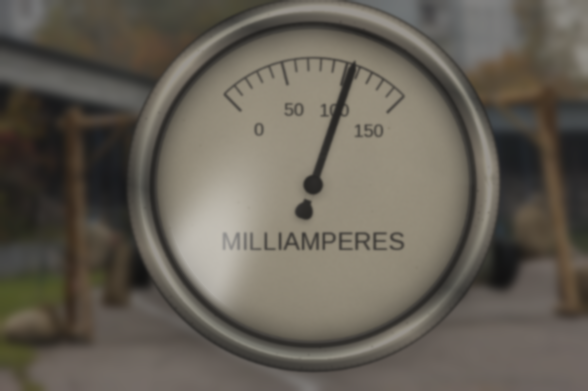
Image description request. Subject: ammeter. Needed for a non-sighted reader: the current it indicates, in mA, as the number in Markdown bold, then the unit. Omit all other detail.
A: **105** mA
